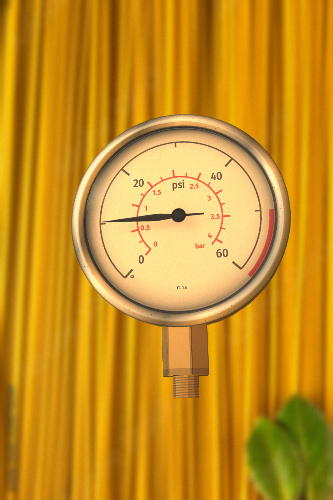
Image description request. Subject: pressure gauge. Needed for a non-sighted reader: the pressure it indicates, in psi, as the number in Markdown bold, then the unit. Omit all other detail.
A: **10** psi
